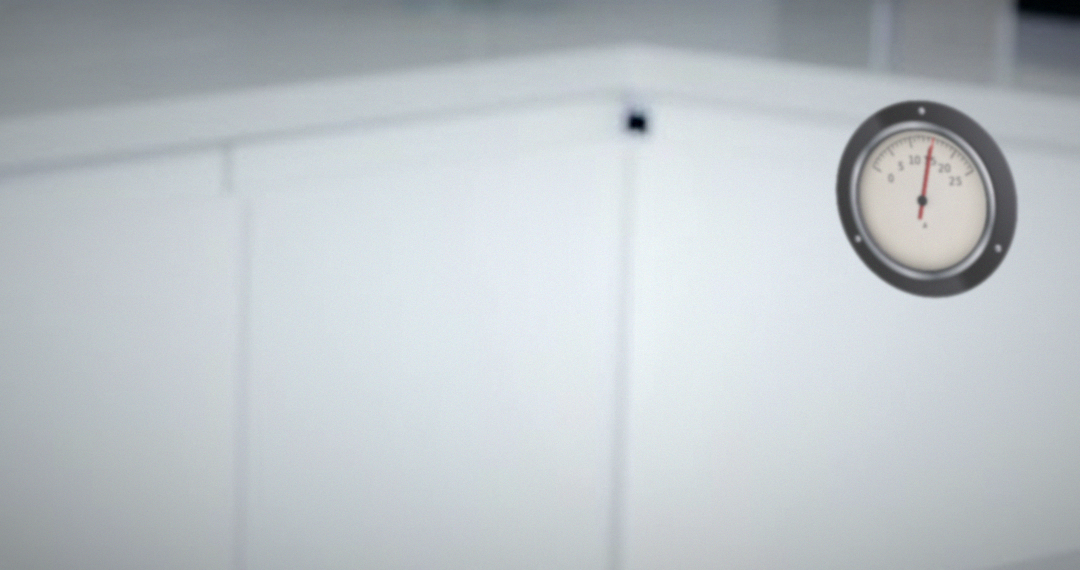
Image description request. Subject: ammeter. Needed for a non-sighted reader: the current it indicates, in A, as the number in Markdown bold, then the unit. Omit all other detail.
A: **15** A
